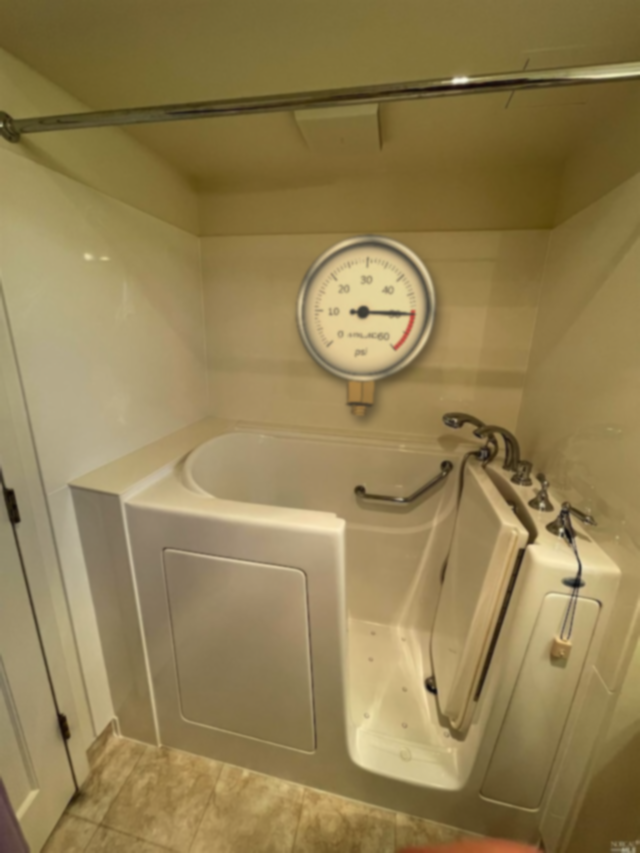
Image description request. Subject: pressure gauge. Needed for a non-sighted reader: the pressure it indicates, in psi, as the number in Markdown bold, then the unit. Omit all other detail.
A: **50** psi
